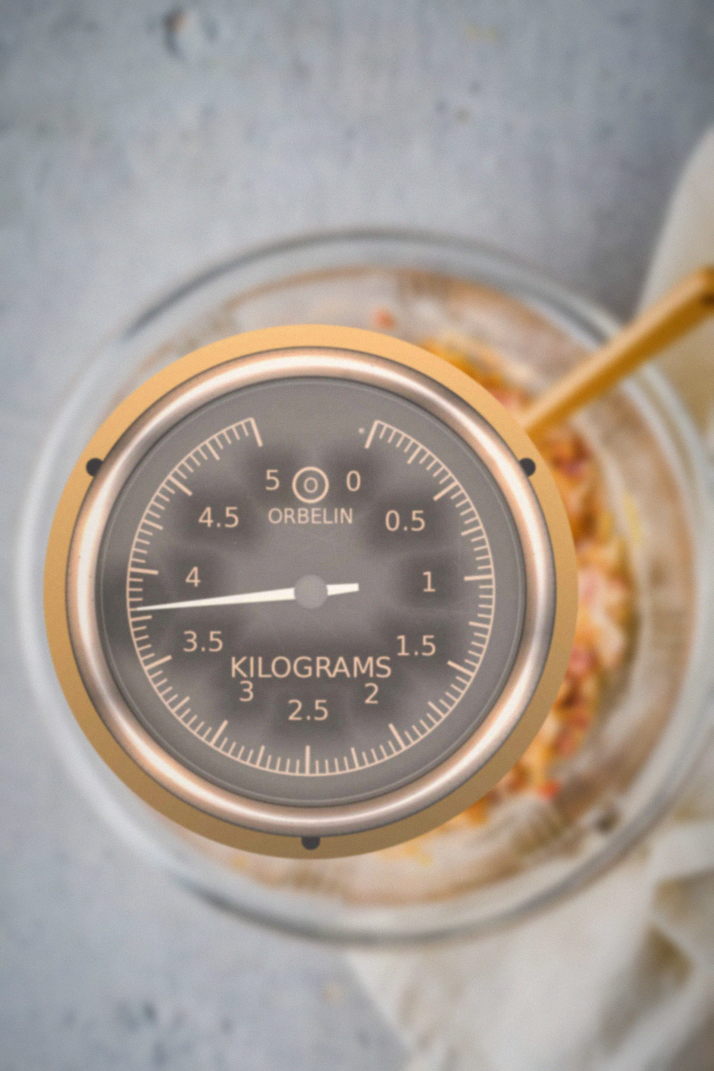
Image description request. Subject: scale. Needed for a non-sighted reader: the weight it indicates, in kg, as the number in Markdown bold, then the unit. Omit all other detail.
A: **3.8** kg
